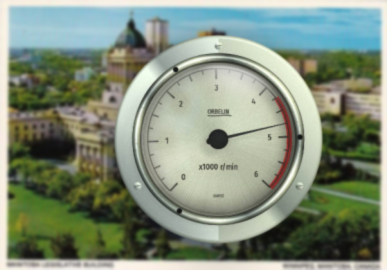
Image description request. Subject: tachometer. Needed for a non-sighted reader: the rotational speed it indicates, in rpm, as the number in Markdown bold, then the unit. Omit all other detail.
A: **4750** rpm
